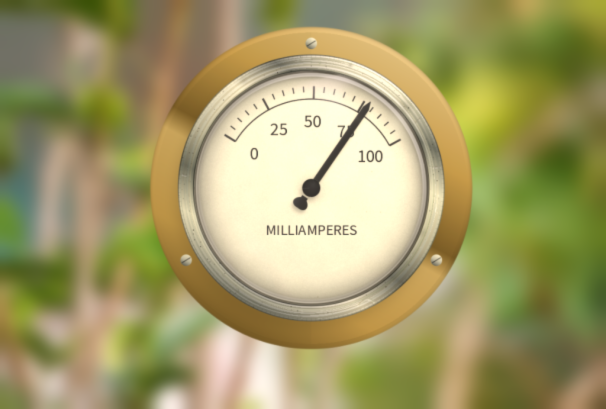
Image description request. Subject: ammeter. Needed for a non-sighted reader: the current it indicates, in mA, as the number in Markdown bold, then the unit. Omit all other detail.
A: **77.5** mA
